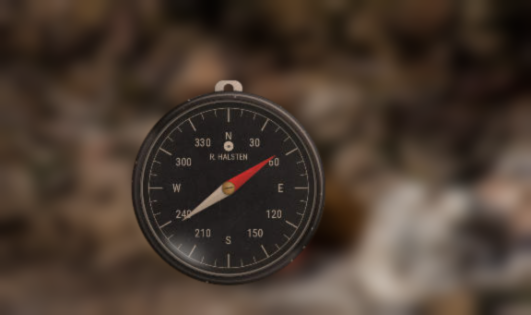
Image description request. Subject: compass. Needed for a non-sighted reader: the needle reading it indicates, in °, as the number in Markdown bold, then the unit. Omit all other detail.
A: **55** °
